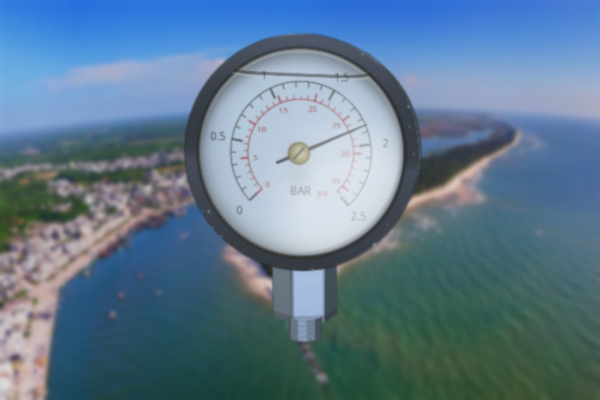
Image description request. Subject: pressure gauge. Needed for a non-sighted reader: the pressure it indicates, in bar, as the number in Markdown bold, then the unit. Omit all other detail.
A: **1.85** bar
